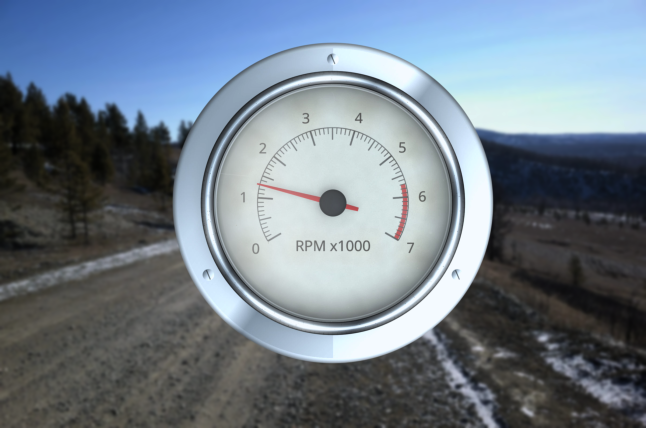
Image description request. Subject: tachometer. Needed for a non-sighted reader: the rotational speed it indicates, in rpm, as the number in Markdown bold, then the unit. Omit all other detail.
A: **1300** rpm
